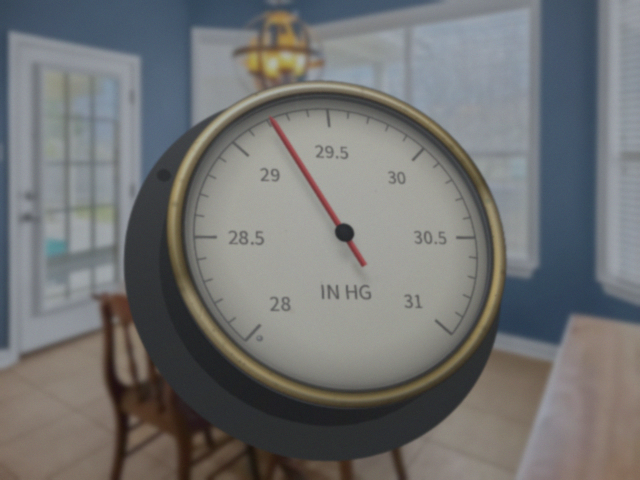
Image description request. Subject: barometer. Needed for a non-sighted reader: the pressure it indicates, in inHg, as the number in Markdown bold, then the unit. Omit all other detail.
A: **29.2** inHg
